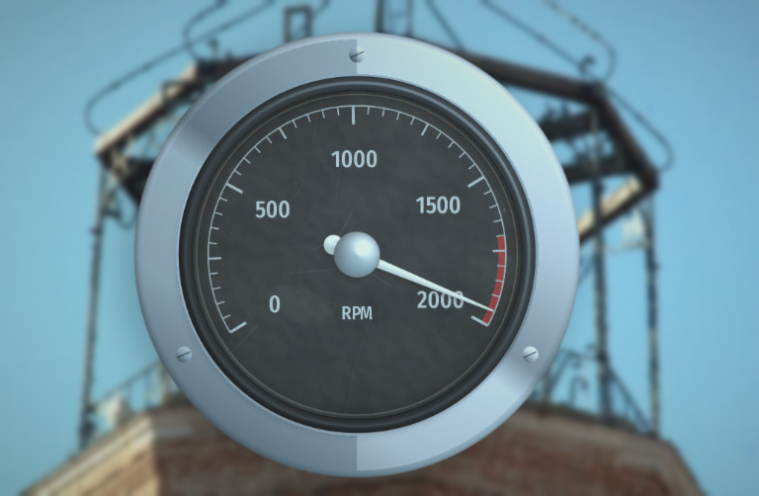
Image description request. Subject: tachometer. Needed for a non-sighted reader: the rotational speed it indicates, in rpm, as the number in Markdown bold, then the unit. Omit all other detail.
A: **1950** rpm
